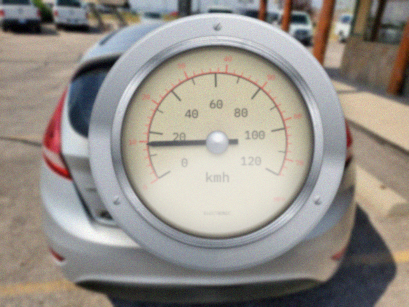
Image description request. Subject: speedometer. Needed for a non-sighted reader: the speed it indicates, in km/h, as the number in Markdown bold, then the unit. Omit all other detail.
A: **15** km/h
